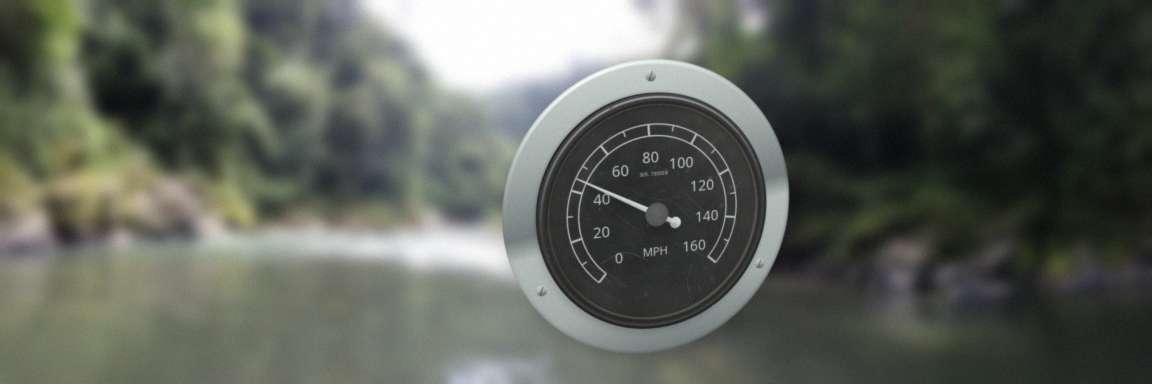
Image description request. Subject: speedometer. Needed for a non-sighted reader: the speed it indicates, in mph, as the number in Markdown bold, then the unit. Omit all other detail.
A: **45** mph
